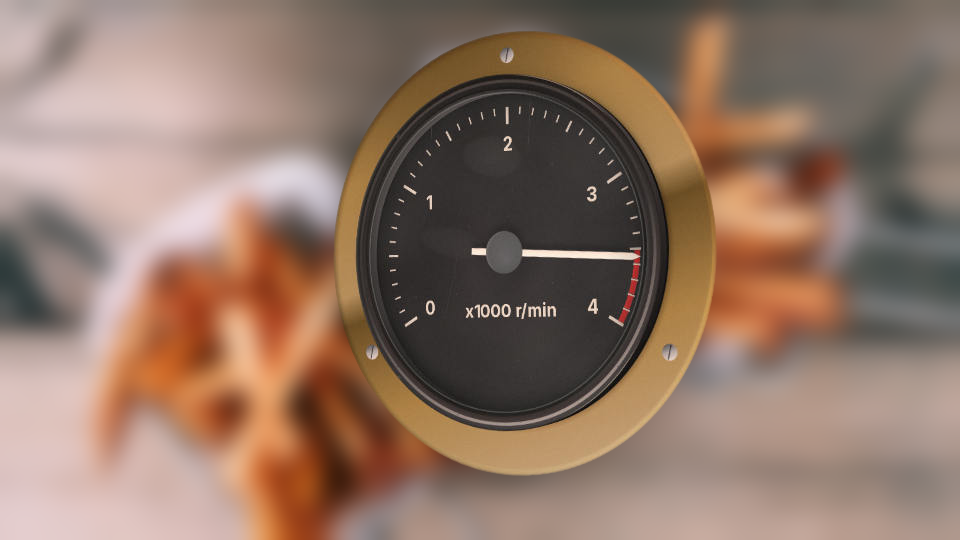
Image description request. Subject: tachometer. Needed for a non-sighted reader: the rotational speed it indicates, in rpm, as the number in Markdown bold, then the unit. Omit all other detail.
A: **3550** rpm
